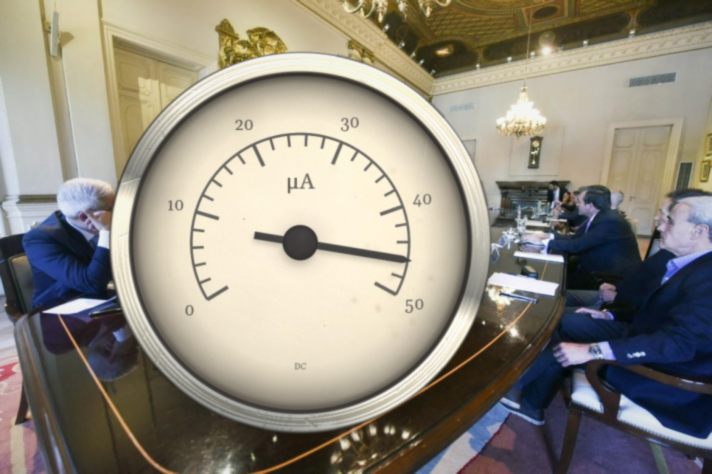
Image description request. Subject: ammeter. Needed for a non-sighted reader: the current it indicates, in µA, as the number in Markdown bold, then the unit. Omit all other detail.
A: **46** µA
